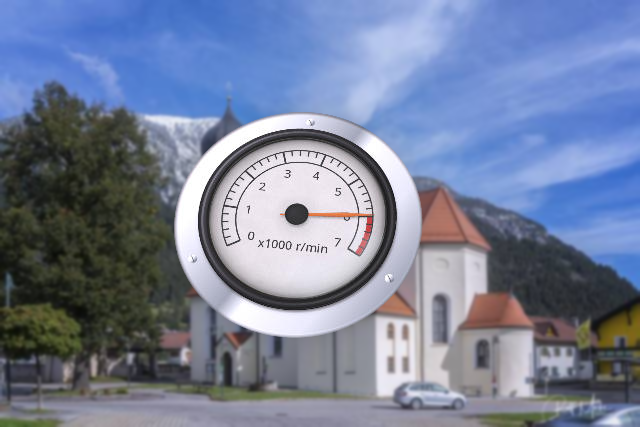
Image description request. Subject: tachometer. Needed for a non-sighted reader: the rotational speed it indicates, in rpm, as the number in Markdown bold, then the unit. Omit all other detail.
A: **6000** rpm
